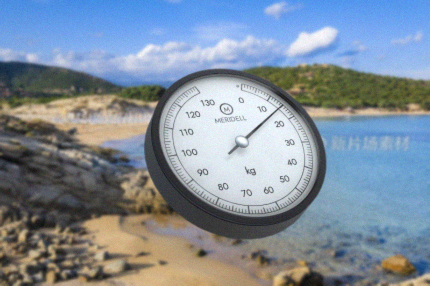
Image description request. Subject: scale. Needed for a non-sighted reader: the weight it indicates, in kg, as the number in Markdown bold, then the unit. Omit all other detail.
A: **15** kg
